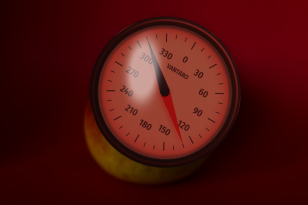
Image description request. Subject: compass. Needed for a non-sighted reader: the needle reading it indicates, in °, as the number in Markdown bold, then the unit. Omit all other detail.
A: **130** °
